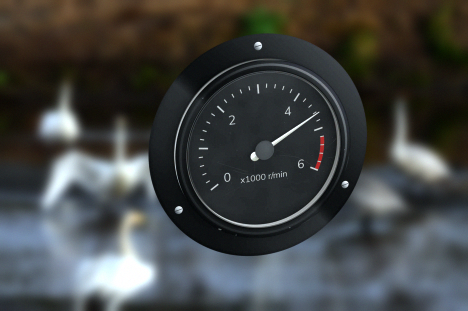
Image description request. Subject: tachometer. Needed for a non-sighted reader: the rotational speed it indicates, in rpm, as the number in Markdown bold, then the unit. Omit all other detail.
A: **4600** rpm
